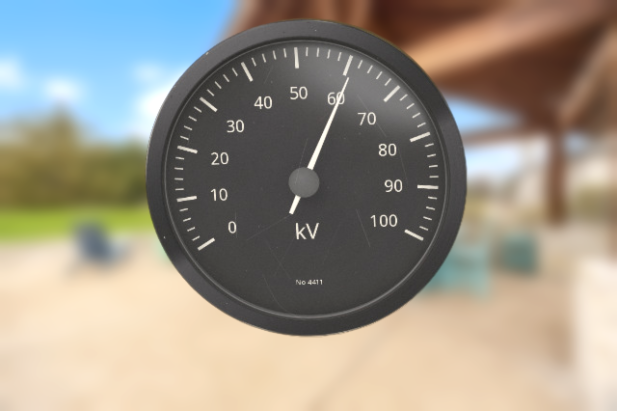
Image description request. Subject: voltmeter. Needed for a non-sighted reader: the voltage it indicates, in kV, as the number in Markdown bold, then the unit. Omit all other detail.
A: **61** kV
